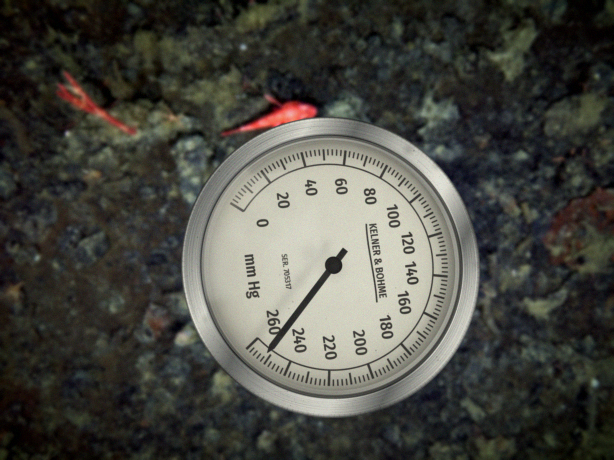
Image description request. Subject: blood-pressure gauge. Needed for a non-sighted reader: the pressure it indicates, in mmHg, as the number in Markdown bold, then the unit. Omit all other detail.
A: **252** mmHg
